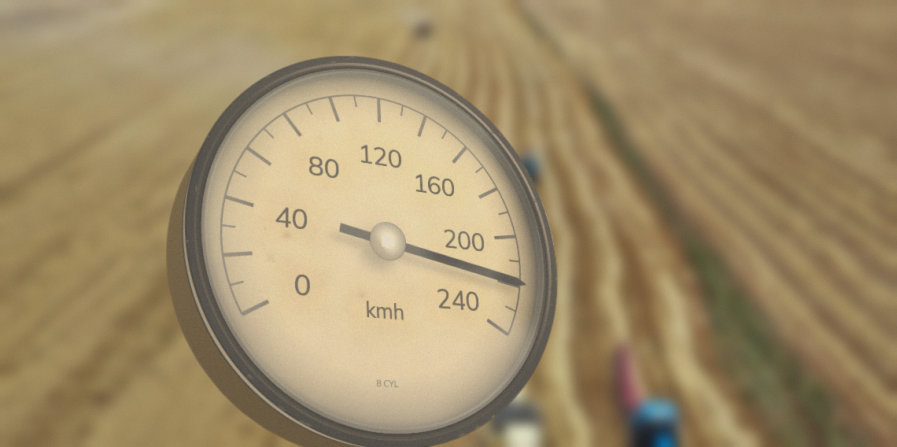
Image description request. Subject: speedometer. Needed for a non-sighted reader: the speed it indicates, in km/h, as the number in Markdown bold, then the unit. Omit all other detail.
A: **220** km/h
